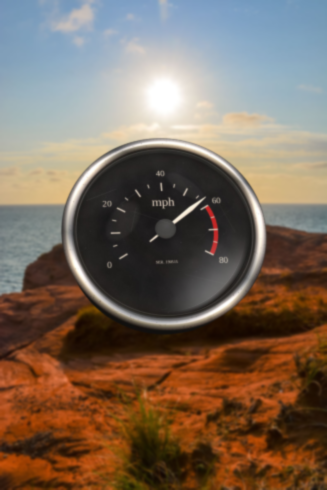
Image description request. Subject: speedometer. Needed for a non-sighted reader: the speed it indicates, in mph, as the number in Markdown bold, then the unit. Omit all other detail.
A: **57.5** mph
